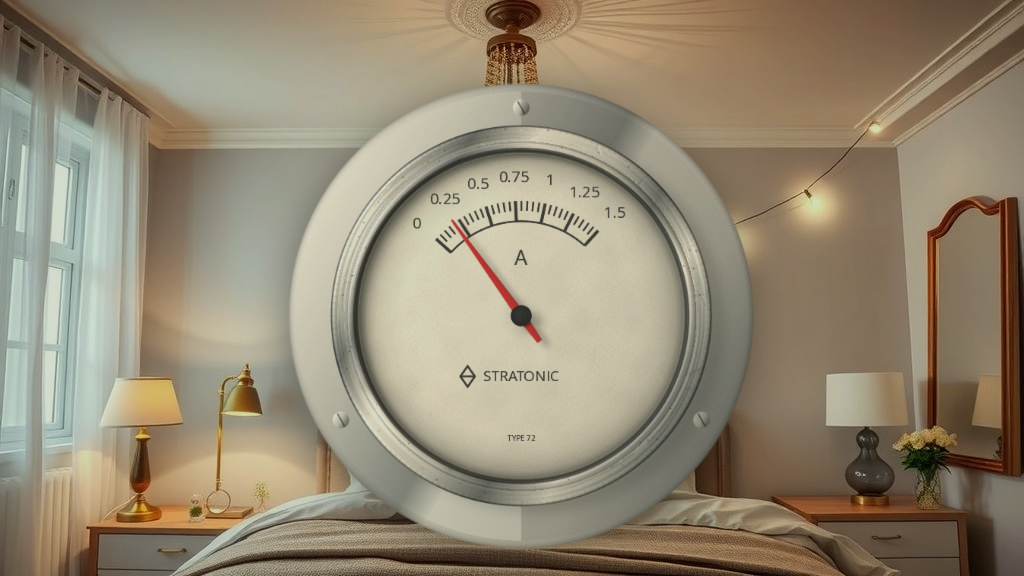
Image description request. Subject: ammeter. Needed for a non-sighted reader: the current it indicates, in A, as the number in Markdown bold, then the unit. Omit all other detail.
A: **0.2** A
